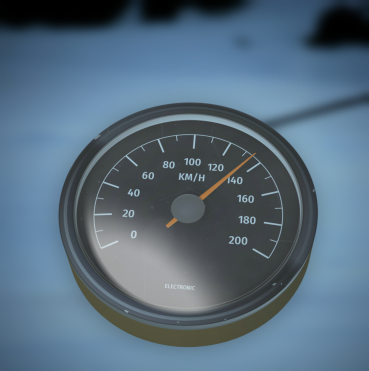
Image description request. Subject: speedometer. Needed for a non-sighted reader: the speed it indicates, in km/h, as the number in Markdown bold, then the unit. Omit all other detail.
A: **135** km/h
